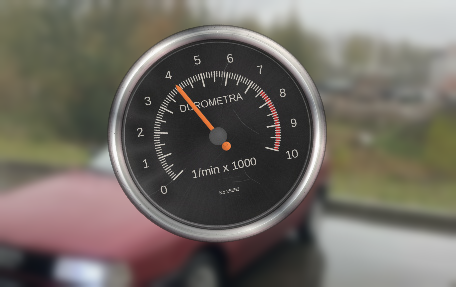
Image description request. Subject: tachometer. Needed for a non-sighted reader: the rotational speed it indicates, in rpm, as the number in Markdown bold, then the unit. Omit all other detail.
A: **4000** rpm
